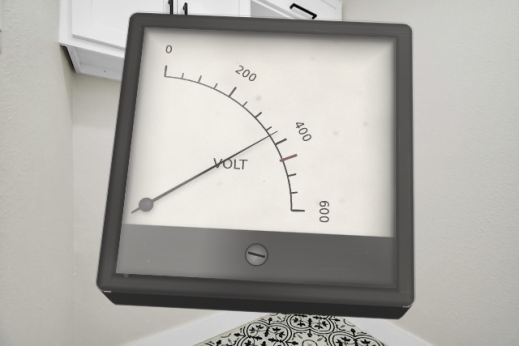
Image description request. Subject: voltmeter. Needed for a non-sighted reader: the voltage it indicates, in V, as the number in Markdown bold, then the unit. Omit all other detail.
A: **375** V
